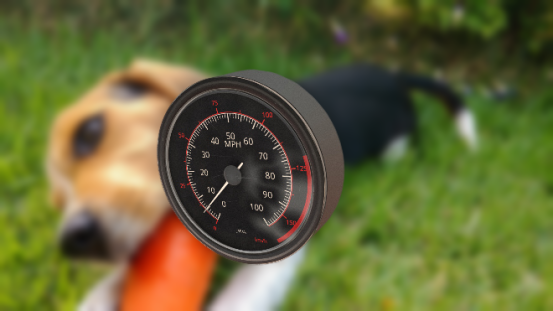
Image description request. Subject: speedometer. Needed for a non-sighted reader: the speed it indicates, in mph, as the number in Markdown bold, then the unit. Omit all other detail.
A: **5** mph
